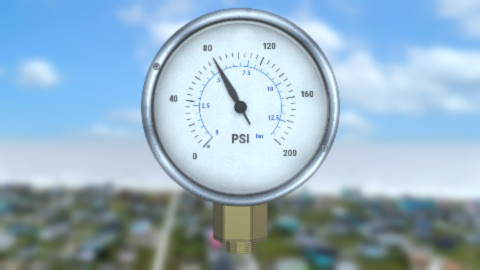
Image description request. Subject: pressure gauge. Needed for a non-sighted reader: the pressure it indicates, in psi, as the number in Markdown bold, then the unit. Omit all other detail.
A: **80** psi
